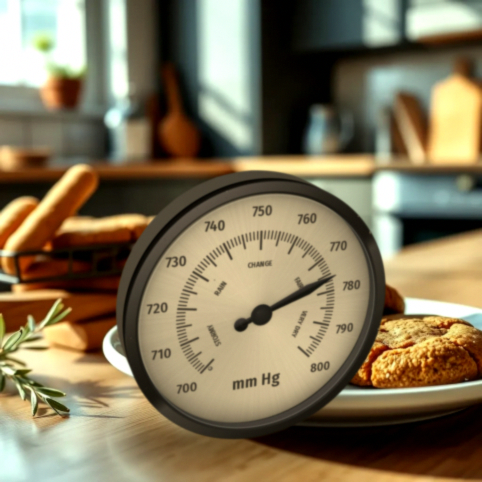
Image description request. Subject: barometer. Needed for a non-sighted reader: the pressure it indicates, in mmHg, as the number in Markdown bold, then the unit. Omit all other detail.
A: **775** mmHg
